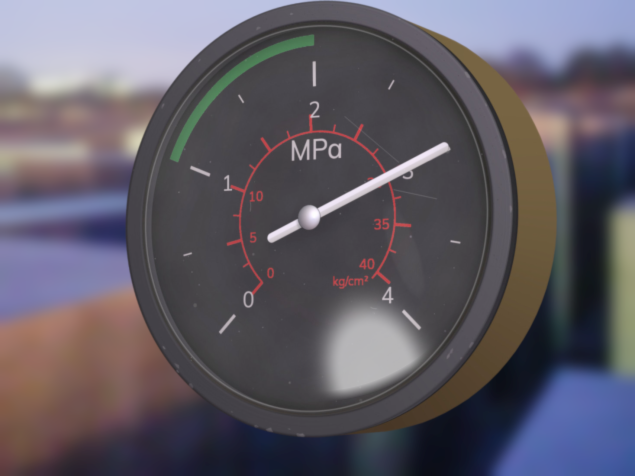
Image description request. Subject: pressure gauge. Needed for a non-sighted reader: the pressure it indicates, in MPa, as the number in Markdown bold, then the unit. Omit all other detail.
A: **3** MPa
